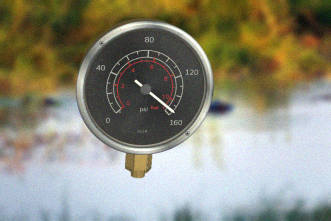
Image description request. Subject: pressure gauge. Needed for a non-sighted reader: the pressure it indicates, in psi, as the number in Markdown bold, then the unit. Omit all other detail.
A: **155** psi
